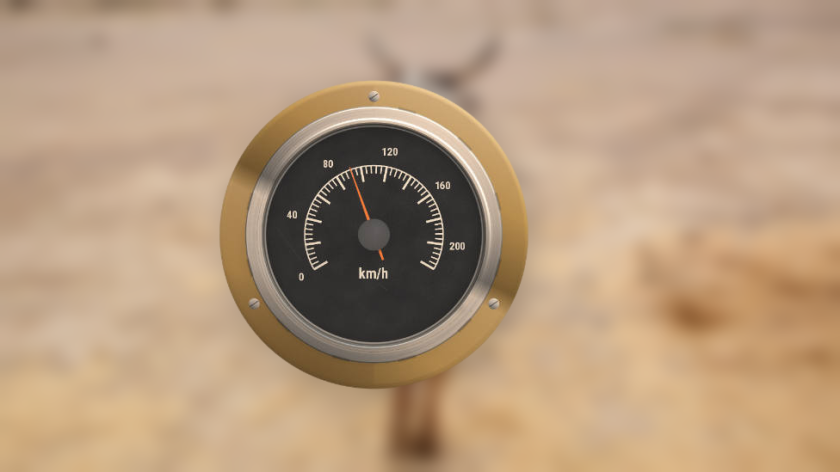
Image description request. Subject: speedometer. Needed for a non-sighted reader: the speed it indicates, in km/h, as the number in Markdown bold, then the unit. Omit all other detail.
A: **92** km/h
